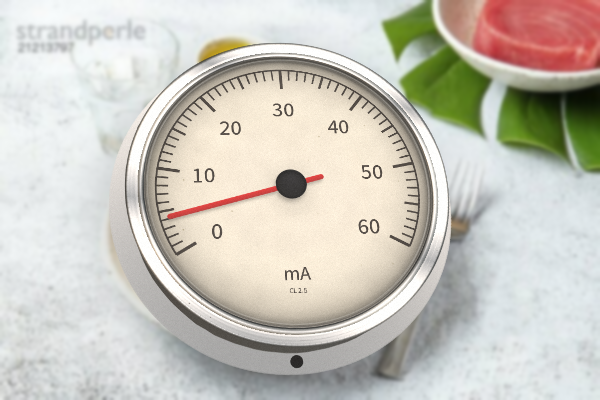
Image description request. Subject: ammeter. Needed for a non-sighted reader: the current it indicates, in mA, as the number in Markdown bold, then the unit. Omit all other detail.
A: **4** mA
